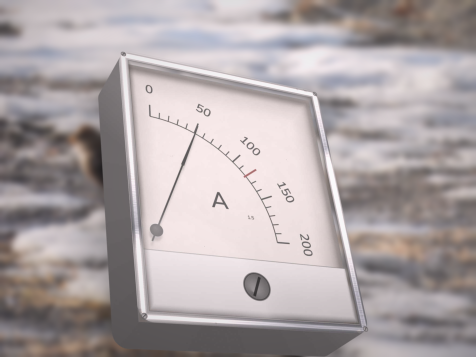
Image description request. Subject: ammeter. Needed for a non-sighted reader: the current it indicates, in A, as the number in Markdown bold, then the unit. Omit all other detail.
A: **50** A
